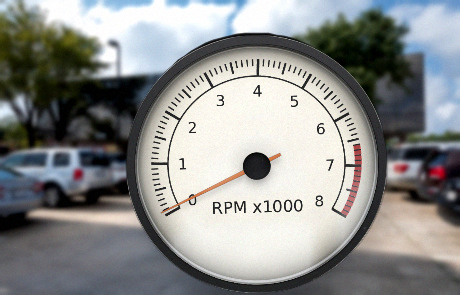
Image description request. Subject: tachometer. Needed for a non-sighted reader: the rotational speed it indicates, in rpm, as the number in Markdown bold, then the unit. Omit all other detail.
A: **100** rpm
